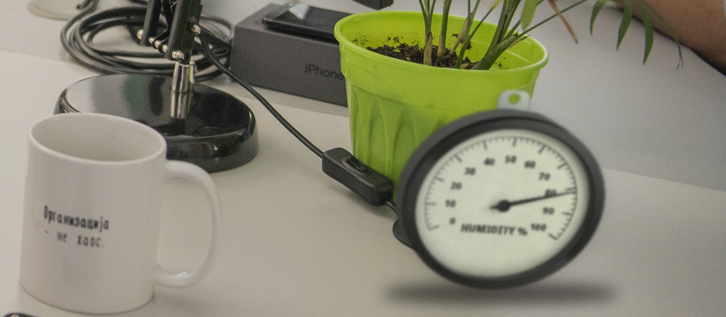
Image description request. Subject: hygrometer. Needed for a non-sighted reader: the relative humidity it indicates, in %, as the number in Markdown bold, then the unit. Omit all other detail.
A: **80** %
